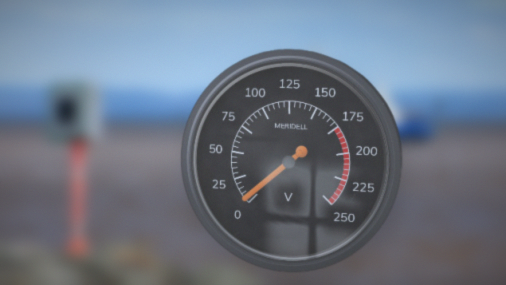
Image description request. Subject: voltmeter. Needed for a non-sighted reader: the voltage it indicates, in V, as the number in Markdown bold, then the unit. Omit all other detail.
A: **5** V
